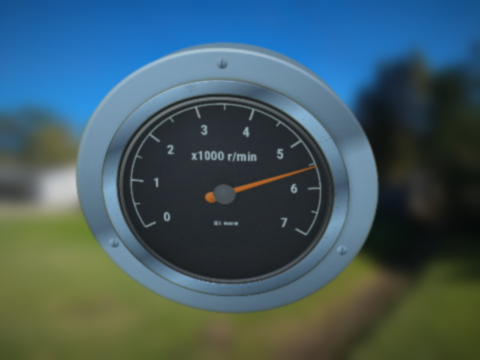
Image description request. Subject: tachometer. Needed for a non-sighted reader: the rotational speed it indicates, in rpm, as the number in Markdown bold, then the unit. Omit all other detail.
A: **5500** rpm
